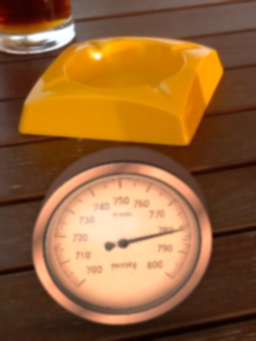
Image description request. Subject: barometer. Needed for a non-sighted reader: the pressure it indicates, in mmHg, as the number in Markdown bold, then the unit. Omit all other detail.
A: **780** mmHg
